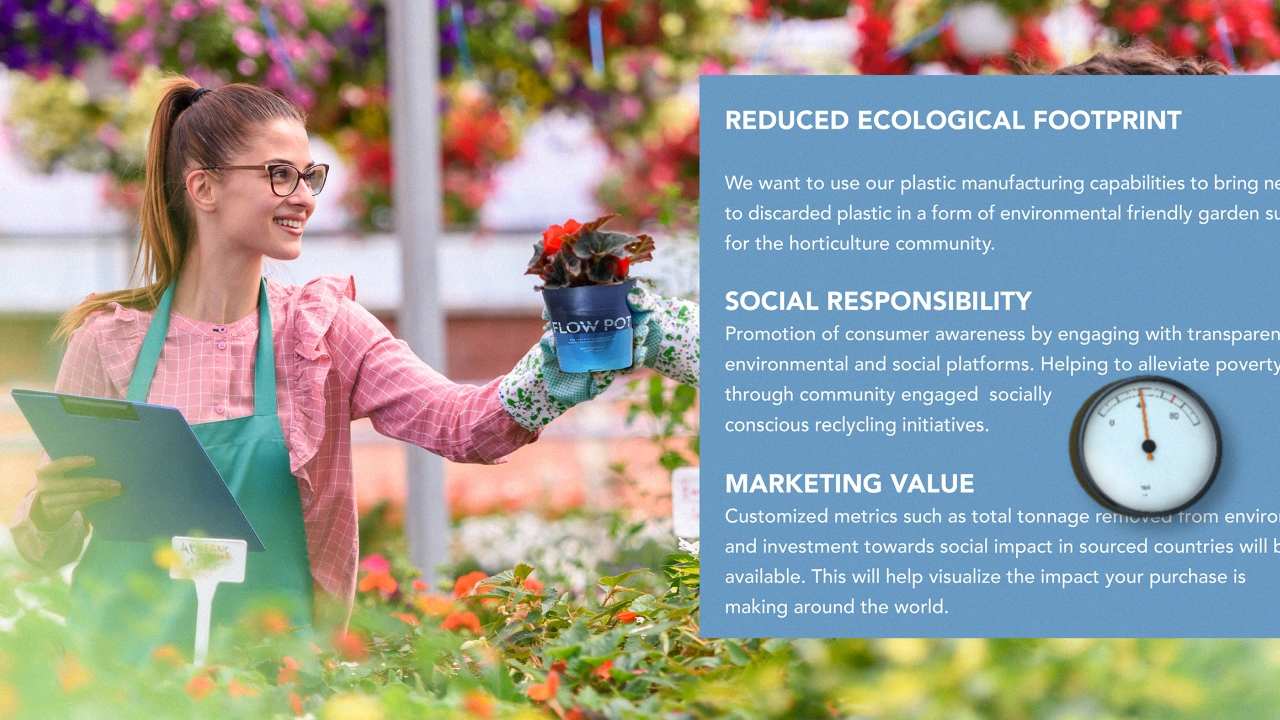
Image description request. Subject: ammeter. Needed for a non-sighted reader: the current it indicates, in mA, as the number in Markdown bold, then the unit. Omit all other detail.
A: **40** mA
